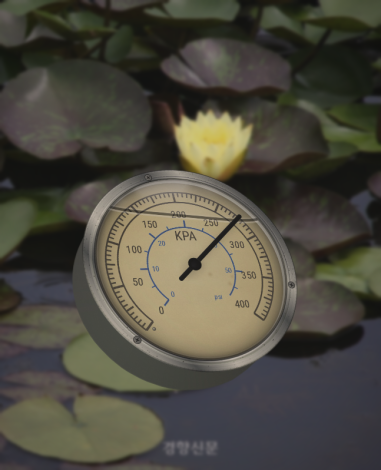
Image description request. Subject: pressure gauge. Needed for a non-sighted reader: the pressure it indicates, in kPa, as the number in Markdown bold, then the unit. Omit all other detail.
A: **275** kPa
